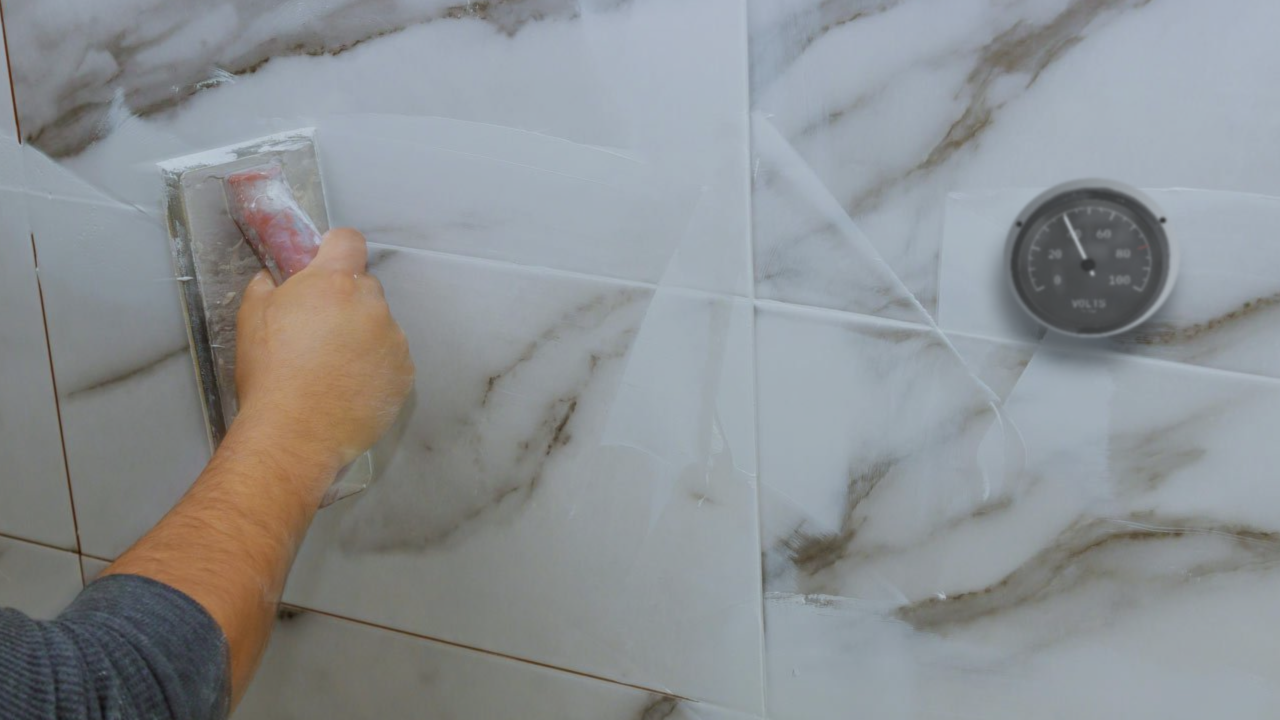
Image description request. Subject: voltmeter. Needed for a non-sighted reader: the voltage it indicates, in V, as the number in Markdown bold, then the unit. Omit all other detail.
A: **40** V
